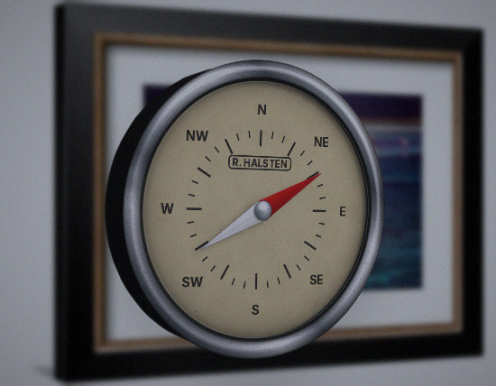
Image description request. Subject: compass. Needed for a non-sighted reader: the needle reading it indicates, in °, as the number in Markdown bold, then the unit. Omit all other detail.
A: **60** °
